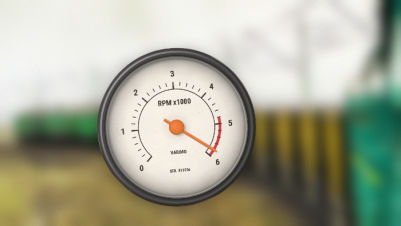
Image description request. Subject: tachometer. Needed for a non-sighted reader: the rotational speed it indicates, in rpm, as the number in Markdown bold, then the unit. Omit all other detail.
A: **5800** rpm
